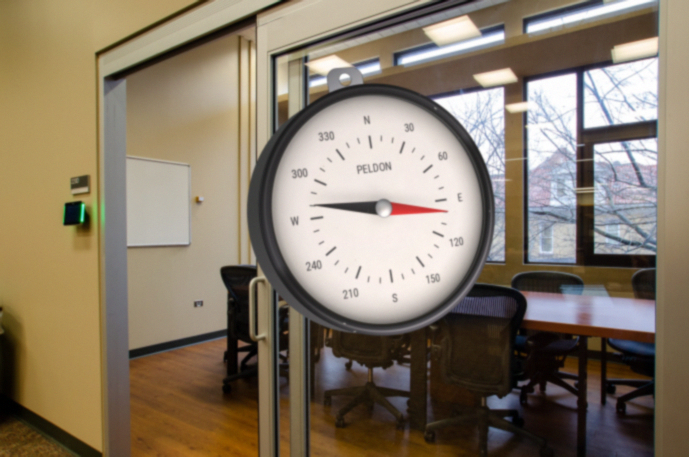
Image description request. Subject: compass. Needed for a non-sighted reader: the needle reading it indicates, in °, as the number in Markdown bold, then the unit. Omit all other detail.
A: **100** °
